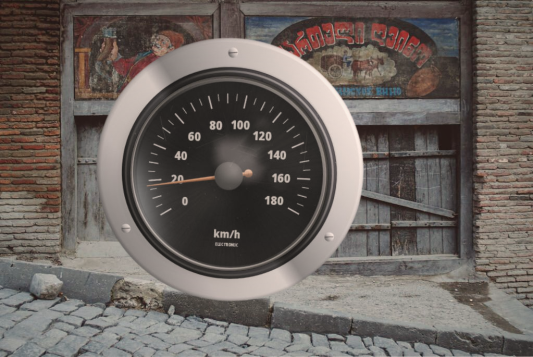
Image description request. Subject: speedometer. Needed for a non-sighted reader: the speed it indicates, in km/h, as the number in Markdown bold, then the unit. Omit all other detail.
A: **17.5** km/h
